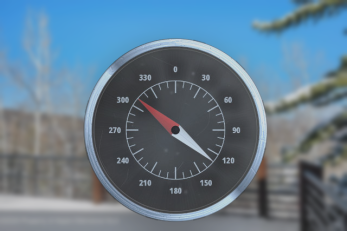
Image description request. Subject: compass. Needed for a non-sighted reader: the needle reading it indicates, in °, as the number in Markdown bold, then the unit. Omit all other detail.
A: **310** °
